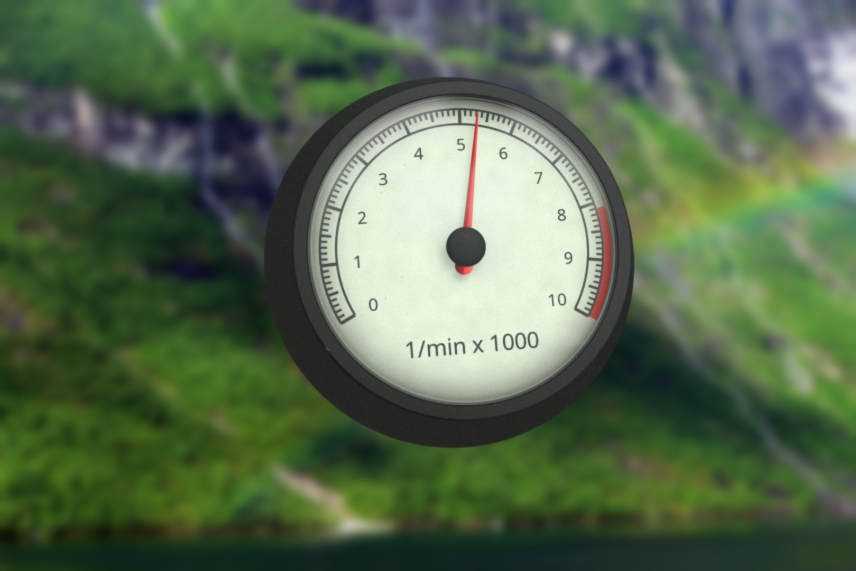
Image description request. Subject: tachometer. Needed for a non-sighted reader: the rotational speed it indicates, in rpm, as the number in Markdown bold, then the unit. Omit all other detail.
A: **5300** rpm
